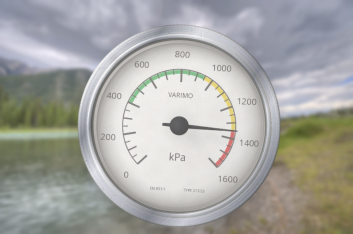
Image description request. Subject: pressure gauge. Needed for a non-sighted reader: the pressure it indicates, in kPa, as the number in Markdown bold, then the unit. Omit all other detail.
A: **1350** kPa
